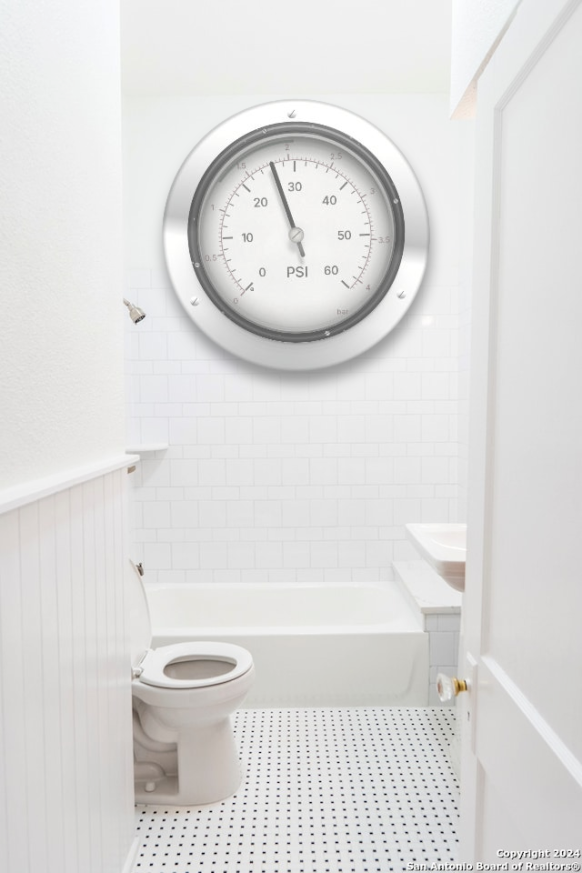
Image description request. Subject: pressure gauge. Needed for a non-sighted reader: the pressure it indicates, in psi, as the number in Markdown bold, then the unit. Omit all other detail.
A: **26** psi
